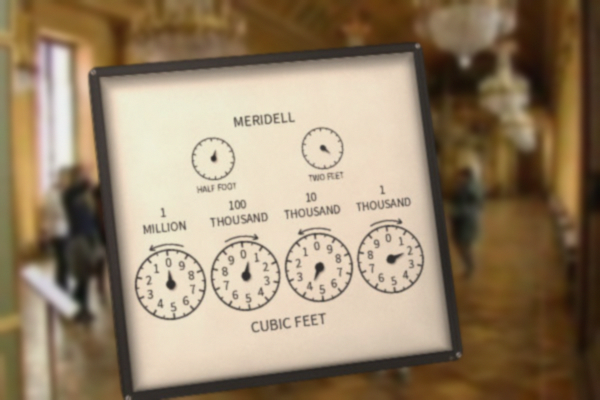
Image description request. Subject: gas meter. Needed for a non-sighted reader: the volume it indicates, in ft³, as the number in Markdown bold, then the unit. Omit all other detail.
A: **4200** ft³
